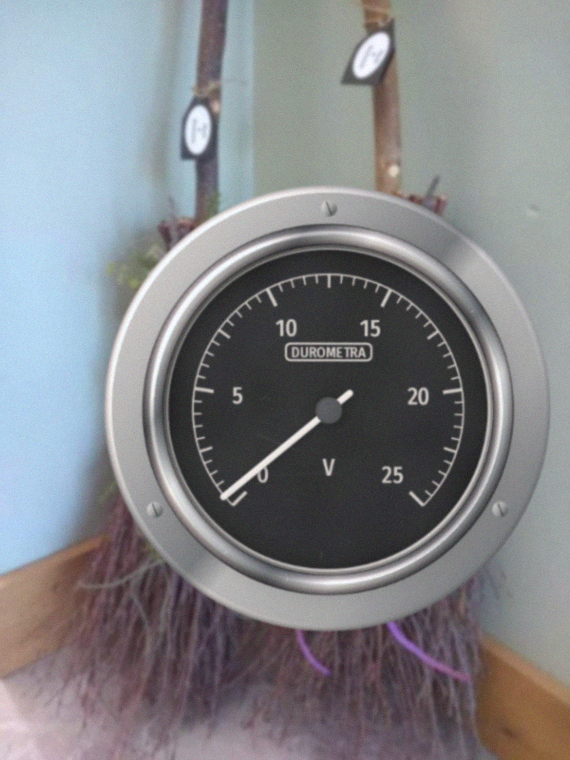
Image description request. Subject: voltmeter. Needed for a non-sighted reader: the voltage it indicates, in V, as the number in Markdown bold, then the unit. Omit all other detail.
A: **0.5** V
